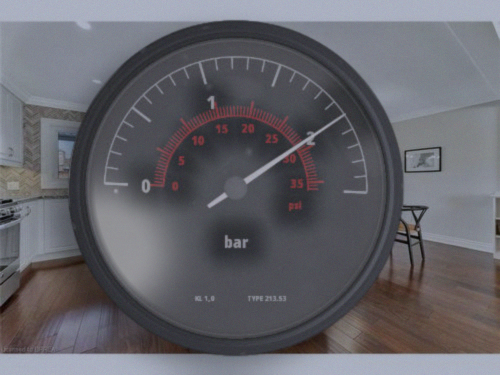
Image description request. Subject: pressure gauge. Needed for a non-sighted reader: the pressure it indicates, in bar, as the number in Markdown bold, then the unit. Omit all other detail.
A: **2** bar
